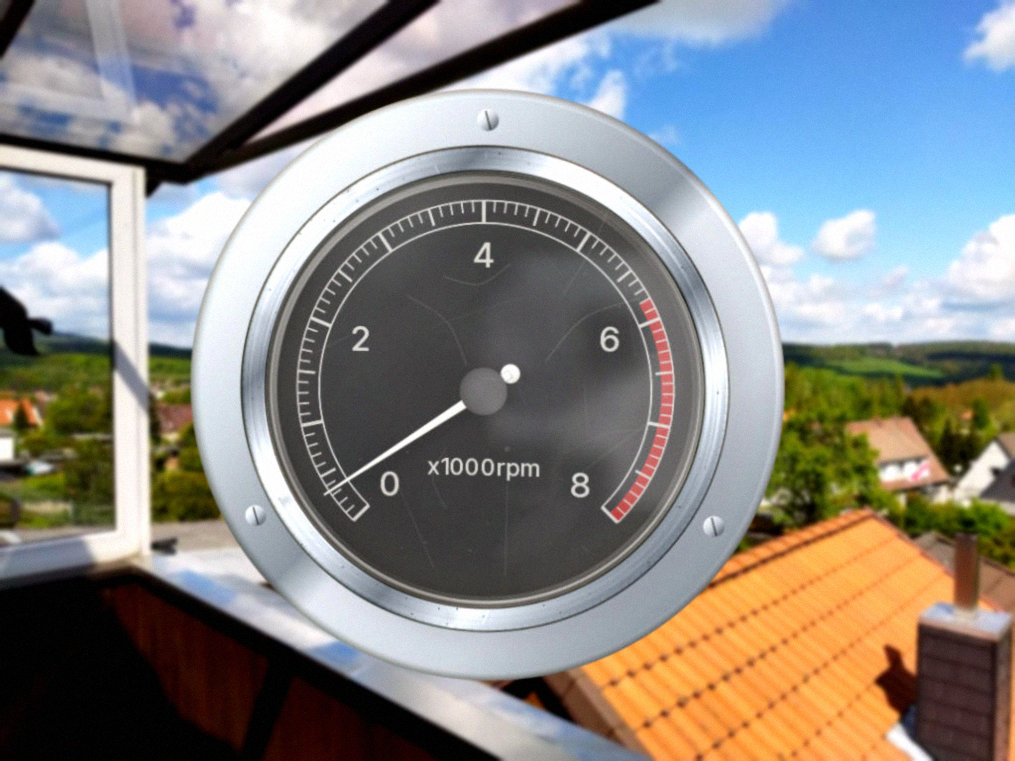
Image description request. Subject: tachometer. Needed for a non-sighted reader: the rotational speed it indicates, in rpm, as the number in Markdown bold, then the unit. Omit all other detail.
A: **350** rpm
